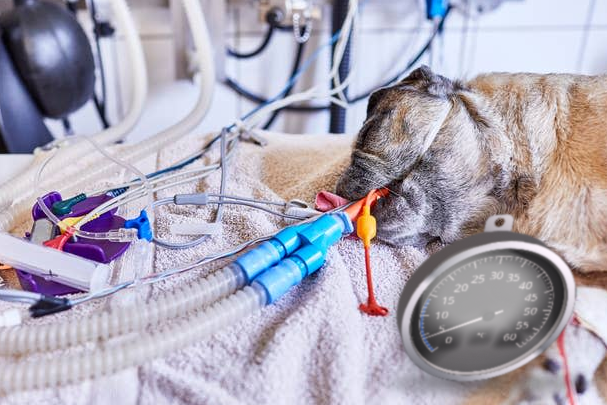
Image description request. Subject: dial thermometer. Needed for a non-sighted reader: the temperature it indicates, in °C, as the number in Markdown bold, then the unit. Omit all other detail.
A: **5** °C
